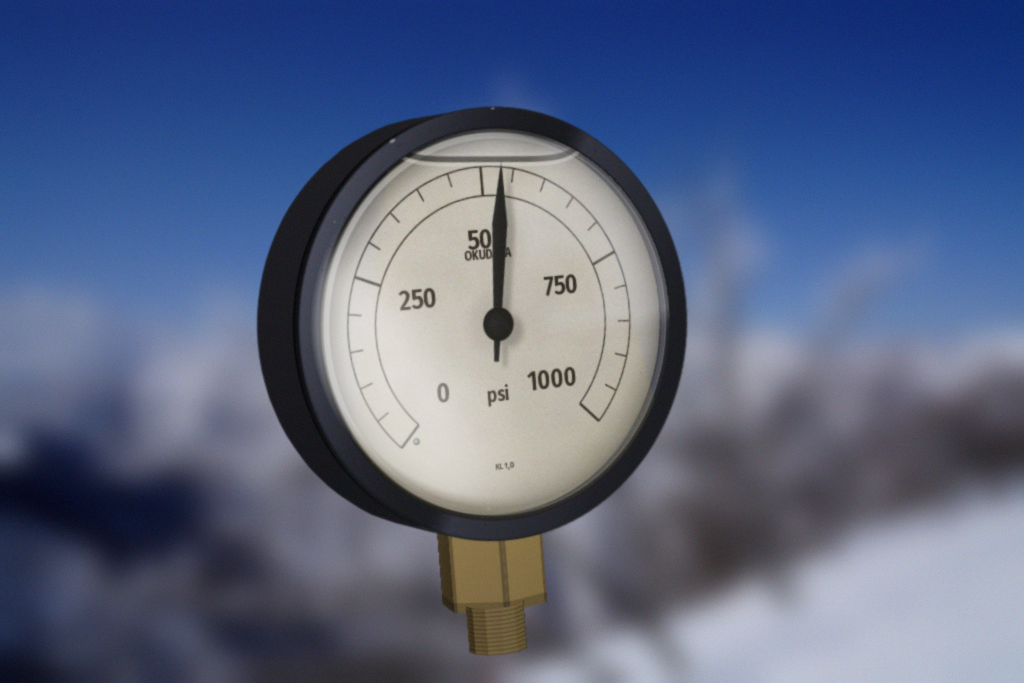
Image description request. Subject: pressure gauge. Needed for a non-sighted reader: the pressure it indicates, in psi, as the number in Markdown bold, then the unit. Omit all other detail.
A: **525** psi
